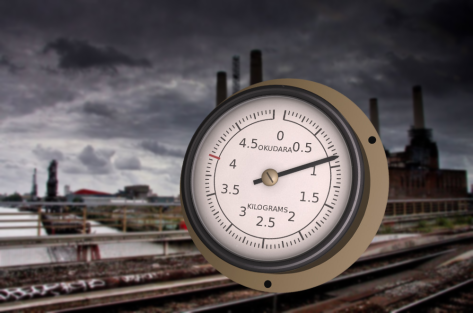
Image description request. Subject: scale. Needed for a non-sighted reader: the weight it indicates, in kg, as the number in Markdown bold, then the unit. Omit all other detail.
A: **0.9** kg
